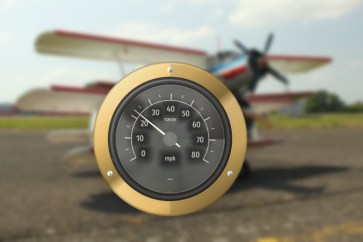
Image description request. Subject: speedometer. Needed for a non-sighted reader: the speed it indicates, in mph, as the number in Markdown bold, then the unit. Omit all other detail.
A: **22.5** mph
